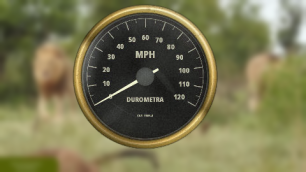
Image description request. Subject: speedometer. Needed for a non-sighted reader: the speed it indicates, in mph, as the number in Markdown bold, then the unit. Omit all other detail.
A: **0** mph
